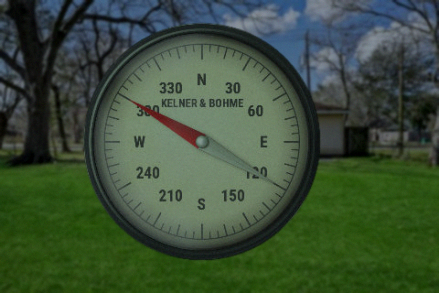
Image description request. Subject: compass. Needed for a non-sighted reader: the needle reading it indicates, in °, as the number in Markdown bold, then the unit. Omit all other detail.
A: **300** °
